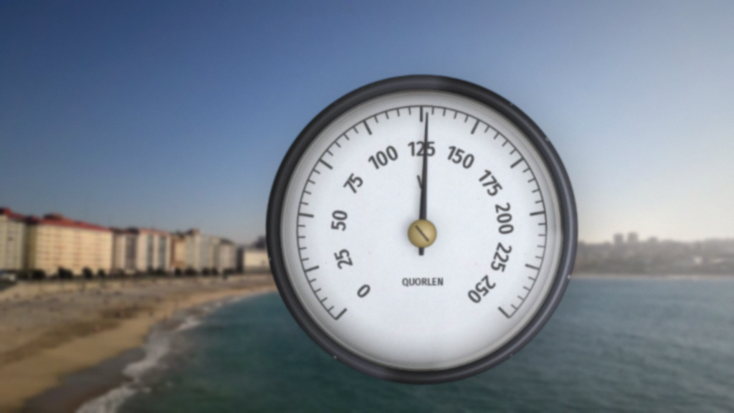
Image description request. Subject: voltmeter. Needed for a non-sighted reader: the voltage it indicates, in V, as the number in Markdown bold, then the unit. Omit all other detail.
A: **127.5** V
